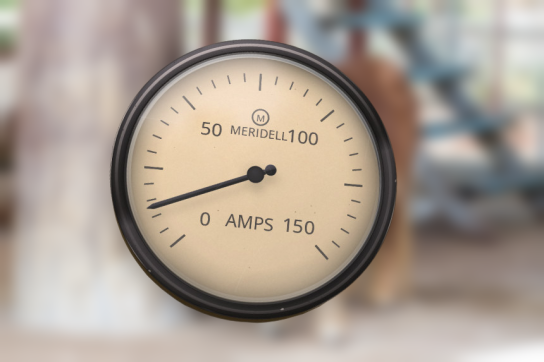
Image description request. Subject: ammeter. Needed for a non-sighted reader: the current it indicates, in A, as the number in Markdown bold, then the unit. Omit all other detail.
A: **12.5** A
